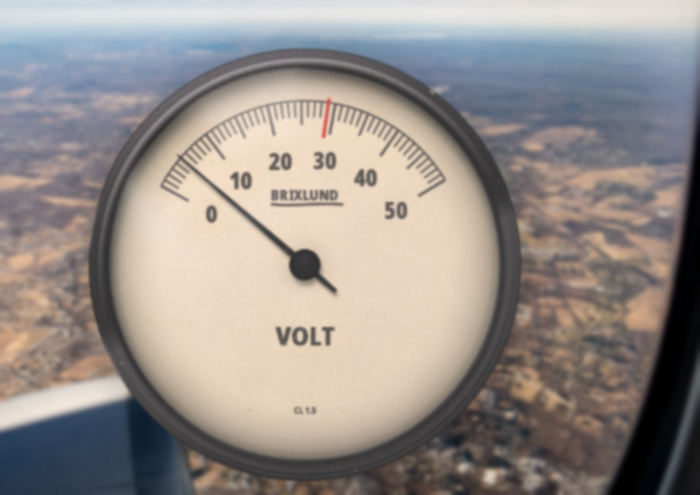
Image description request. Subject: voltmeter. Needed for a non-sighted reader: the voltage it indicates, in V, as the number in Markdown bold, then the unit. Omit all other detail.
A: **5** V
